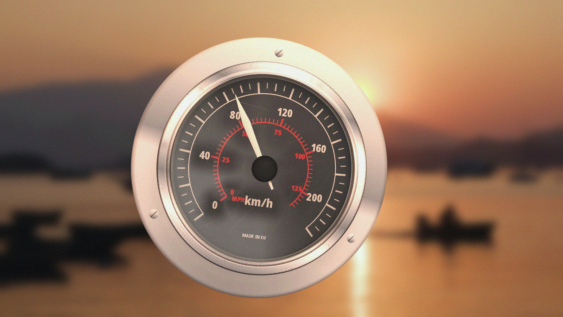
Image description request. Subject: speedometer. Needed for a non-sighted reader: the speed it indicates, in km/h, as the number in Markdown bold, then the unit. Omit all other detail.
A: **85** km/h
